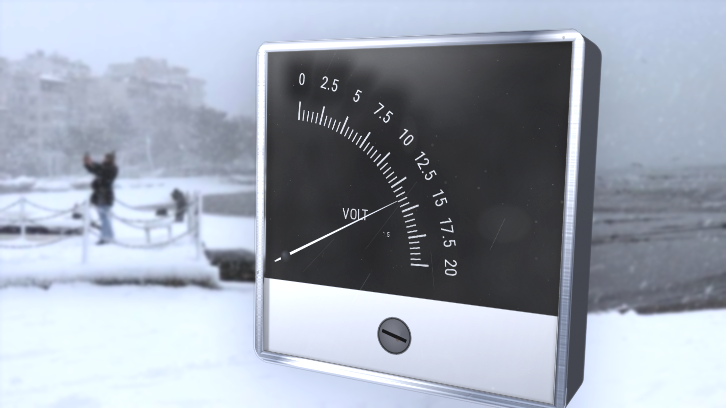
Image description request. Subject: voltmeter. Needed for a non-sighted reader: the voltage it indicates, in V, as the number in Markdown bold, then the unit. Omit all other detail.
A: **14** V
